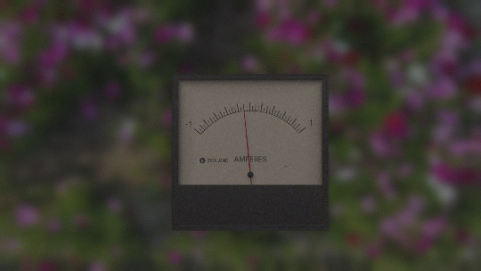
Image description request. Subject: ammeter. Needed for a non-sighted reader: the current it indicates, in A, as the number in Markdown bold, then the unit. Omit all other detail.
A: **-0.1** A
